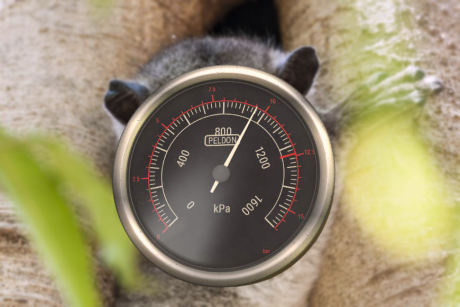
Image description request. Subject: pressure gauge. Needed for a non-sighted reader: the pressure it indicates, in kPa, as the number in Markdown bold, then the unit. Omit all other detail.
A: **960** kPa
